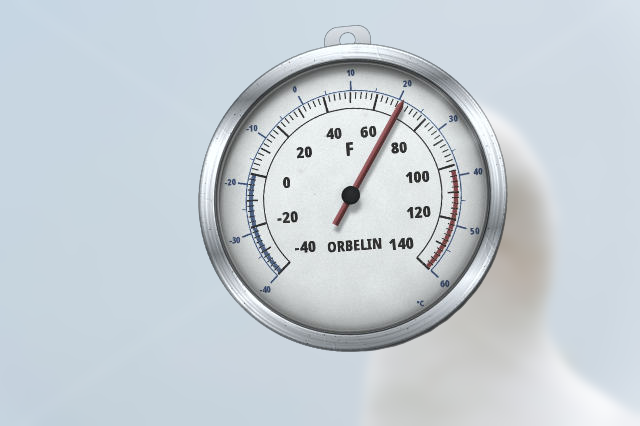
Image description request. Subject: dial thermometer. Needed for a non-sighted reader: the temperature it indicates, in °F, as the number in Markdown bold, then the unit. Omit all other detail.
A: **70** °F
